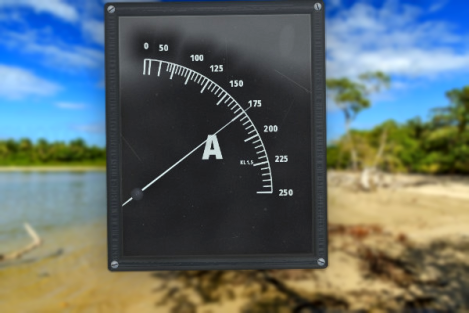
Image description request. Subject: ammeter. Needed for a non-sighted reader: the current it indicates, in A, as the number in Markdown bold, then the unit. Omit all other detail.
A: **175** A
